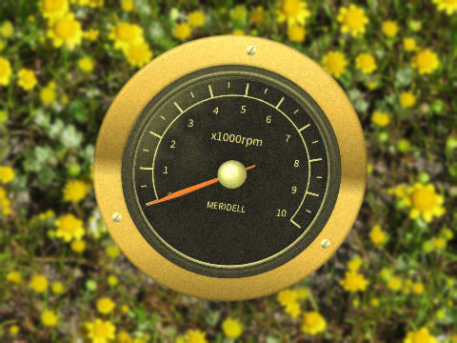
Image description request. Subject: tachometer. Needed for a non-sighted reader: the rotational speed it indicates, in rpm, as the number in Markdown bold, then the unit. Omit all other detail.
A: **0** rpm
